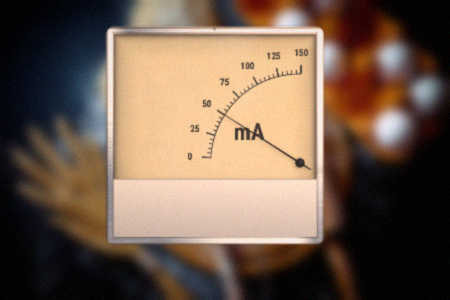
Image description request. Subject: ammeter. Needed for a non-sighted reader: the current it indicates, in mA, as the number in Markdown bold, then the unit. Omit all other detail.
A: **50** mA
